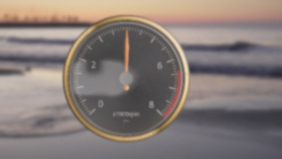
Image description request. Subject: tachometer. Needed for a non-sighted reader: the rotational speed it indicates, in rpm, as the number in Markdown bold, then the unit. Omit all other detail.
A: **4000** rpm
